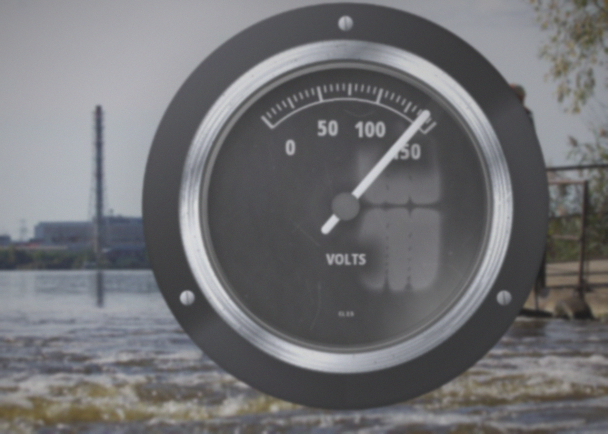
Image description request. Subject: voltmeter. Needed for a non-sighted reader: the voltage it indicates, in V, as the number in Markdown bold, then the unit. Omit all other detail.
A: **140** V
